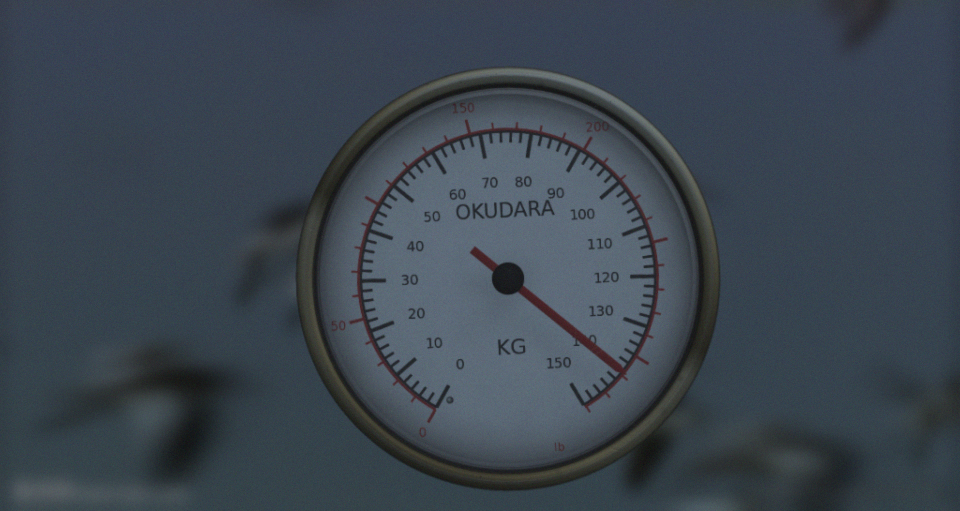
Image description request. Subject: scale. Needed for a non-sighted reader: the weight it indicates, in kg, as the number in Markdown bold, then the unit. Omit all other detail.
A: **140** kg
